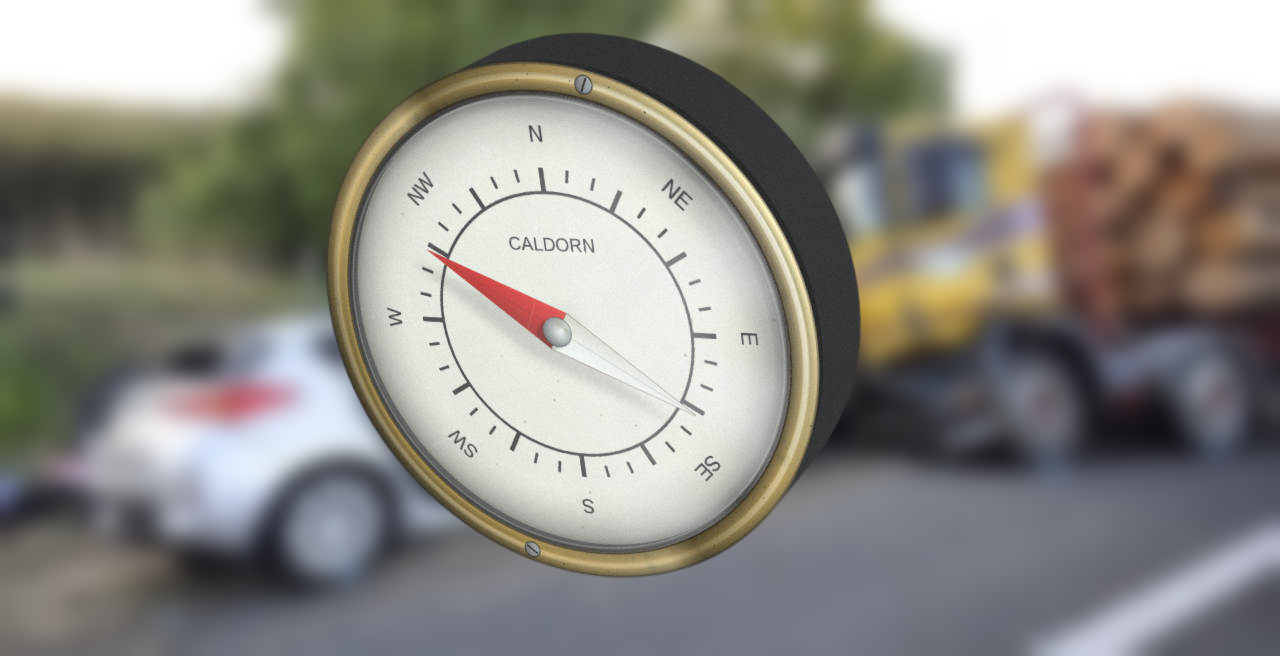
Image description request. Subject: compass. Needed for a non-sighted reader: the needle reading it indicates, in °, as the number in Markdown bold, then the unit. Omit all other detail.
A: **300** °
